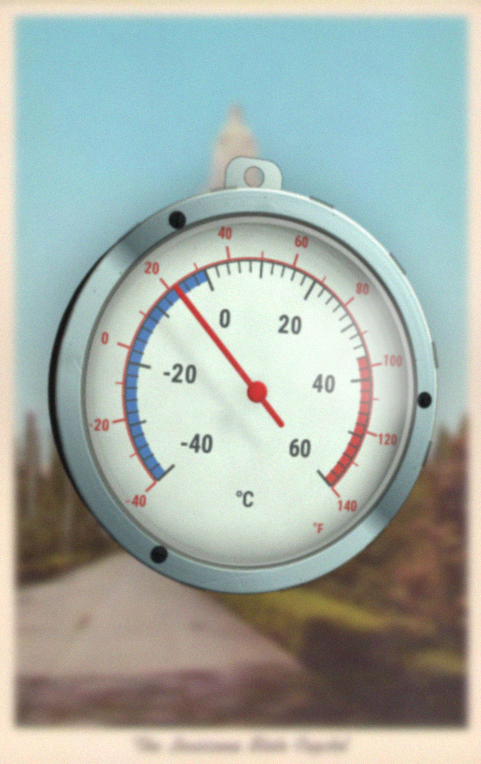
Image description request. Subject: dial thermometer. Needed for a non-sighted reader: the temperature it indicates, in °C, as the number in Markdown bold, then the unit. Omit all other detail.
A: **-6** °C
